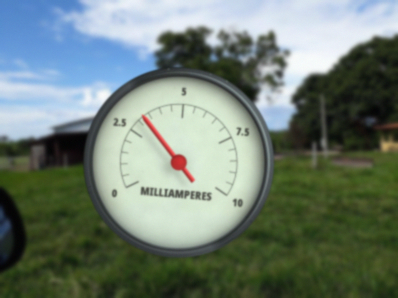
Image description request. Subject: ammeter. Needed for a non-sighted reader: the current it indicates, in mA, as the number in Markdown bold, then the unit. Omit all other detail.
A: **3.25** mA
